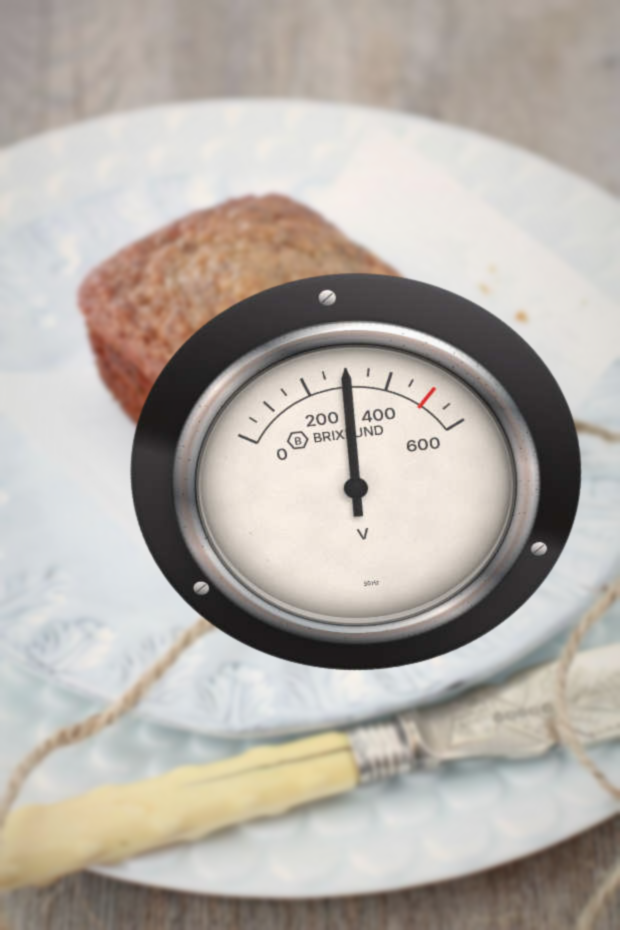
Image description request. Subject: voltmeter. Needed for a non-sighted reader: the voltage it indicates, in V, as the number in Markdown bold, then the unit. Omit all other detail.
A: **300** V
